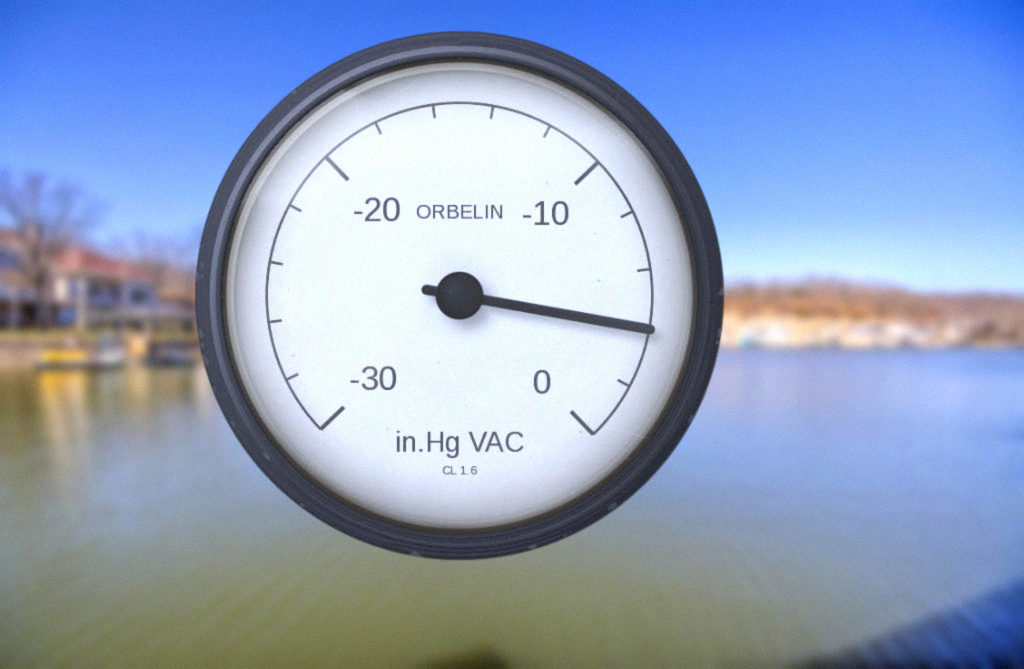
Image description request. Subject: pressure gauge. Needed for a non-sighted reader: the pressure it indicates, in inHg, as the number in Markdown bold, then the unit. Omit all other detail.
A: **-4** inHg
